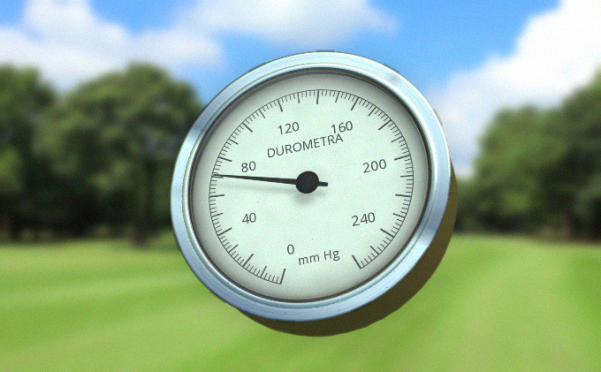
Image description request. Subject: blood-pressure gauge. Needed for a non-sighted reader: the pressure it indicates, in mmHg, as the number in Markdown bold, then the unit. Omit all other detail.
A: **70** mmHg
